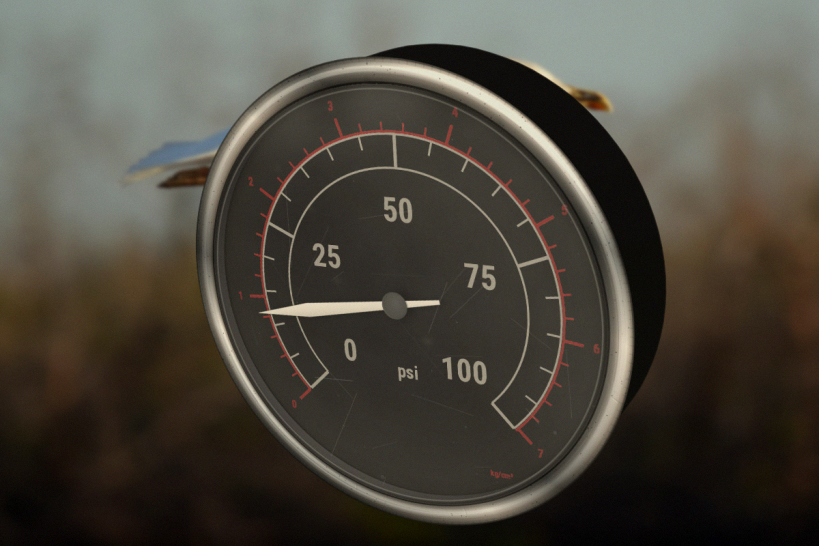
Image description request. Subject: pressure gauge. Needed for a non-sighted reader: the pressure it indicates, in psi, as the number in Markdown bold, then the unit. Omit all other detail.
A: **12.5** psi
